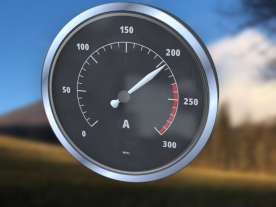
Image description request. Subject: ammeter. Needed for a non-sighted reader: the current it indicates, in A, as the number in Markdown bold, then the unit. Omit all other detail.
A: **205** A
